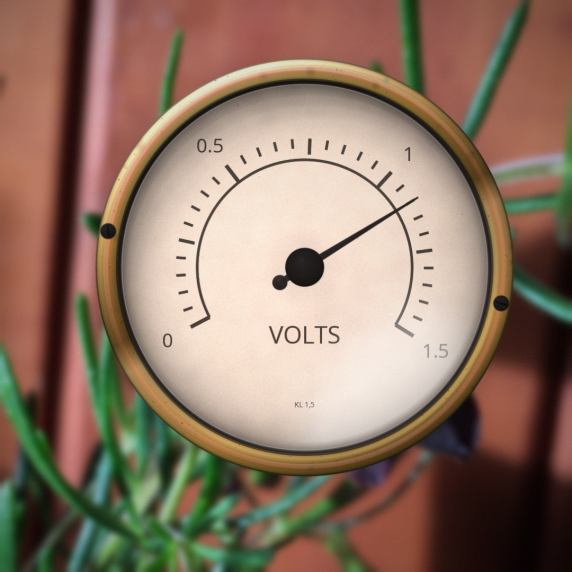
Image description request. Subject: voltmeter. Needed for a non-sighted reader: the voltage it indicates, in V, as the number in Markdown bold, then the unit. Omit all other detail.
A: **1.1** V
